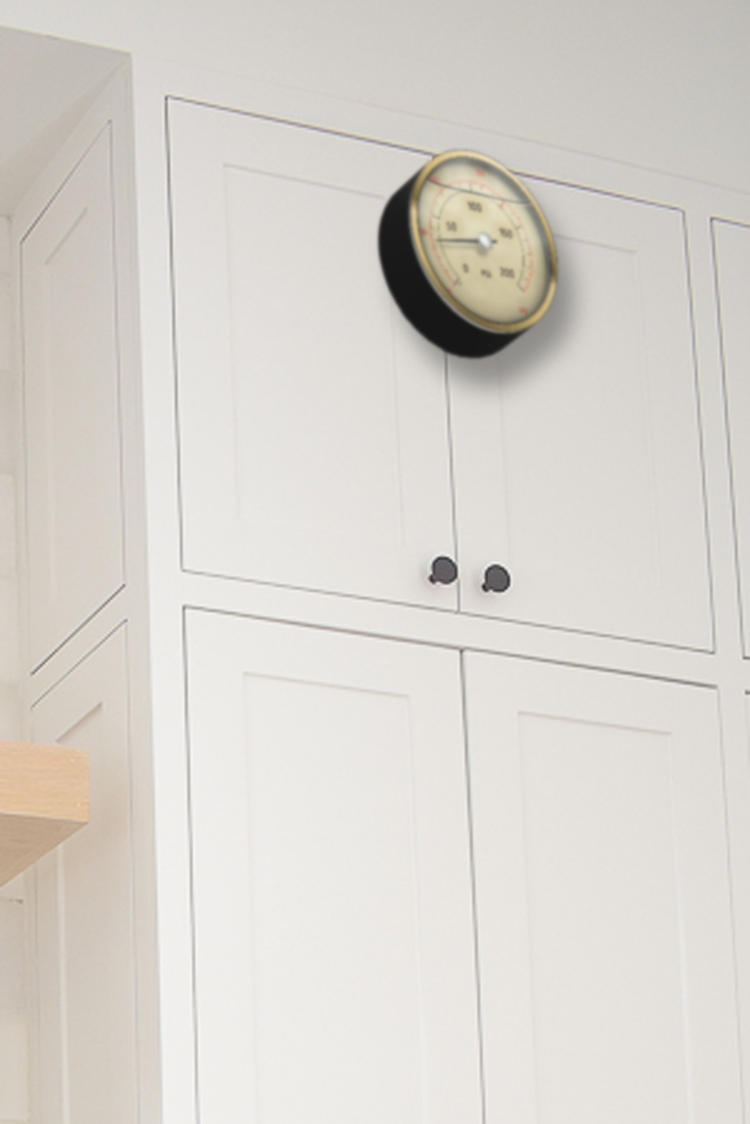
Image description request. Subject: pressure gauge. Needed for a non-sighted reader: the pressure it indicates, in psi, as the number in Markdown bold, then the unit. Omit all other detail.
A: **30** psi
